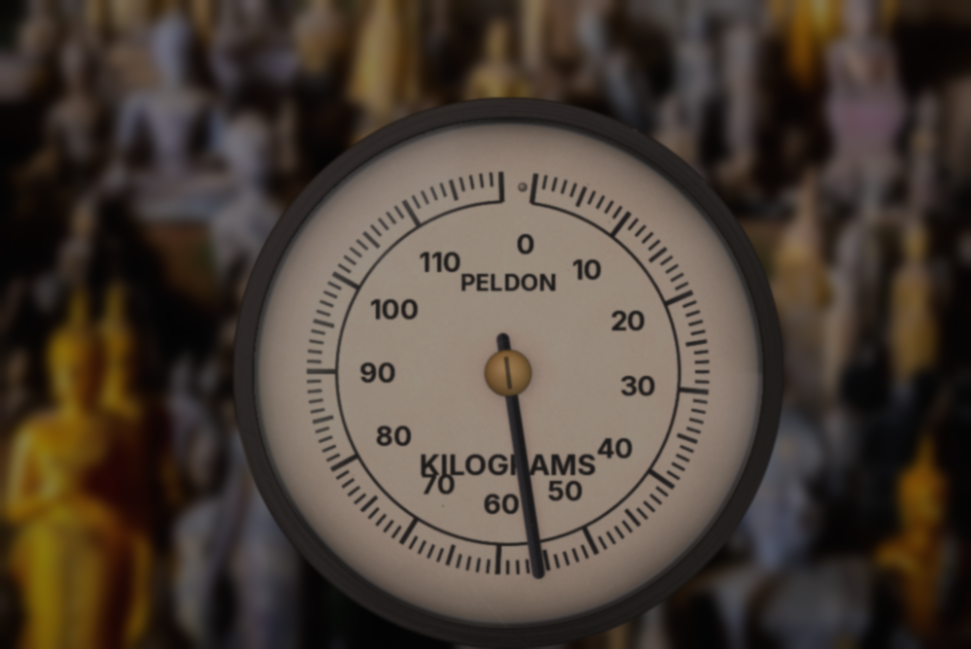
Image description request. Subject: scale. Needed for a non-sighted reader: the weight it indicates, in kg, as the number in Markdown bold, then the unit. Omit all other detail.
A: **56** kg
